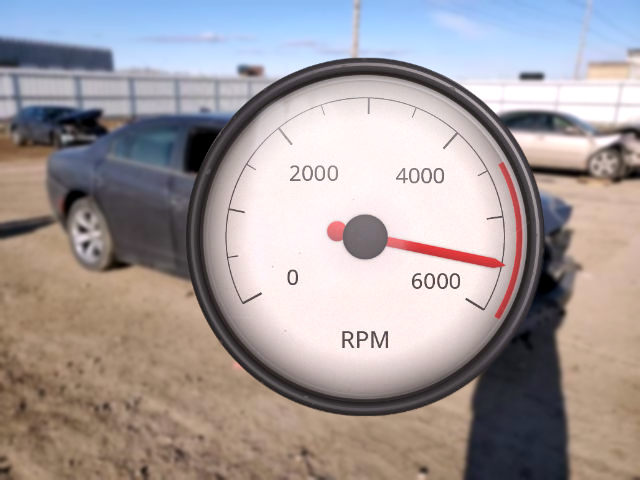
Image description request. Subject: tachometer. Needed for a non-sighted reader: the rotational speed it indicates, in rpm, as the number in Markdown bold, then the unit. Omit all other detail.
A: **5500** rpm
